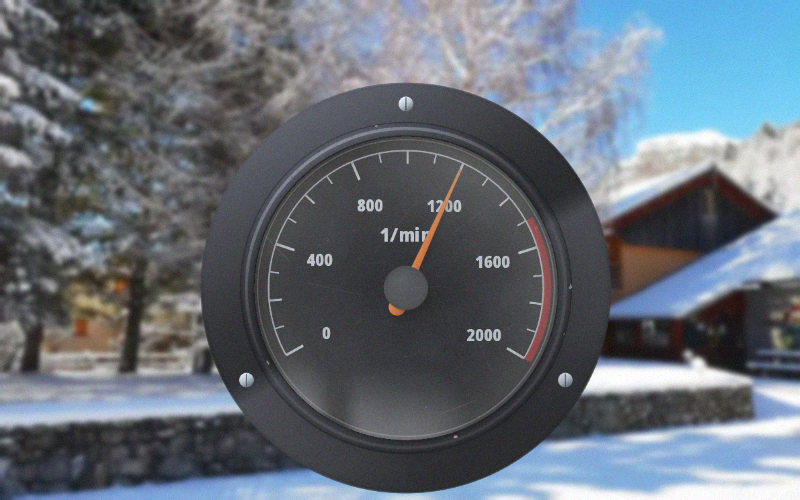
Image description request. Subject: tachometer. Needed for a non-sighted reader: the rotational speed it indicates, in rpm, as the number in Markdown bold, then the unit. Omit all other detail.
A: **1200** rpm
